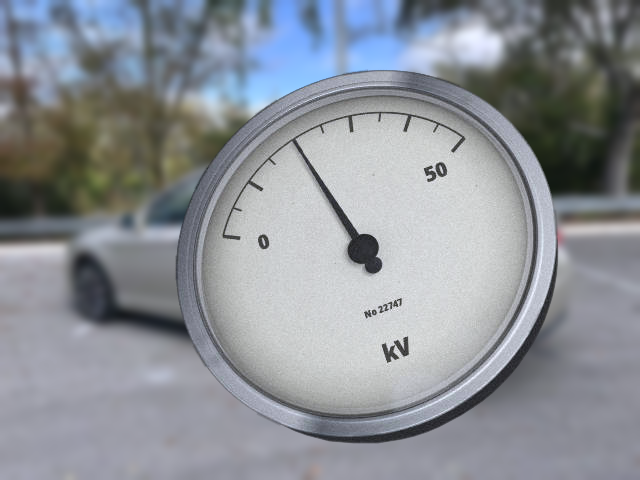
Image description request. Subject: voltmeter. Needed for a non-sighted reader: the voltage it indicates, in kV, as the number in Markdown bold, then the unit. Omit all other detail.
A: **20** kV
